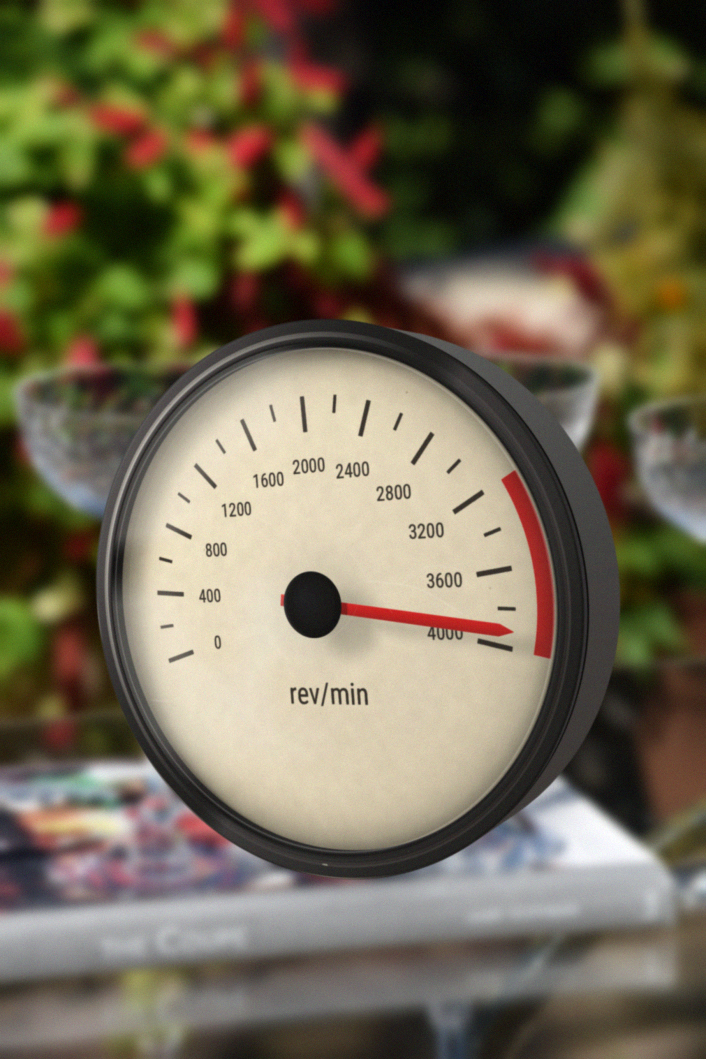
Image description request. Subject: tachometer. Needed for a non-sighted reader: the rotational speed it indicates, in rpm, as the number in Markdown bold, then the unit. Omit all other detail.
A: **3900** rpm
